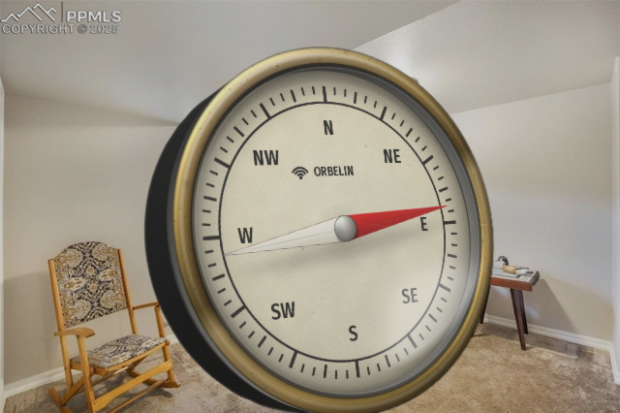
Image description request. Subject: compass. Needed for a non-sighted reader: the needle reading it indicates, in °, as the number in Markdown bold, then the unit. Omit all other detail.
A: **82.5** °
